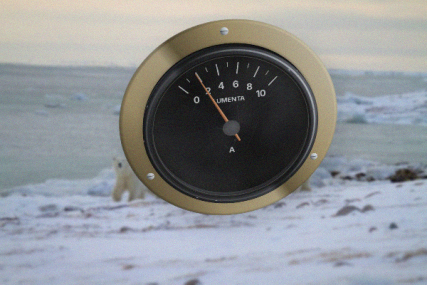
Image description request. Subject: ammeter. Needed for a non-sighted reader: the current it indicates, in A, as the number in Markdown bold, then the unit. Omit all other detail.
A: **2** A
